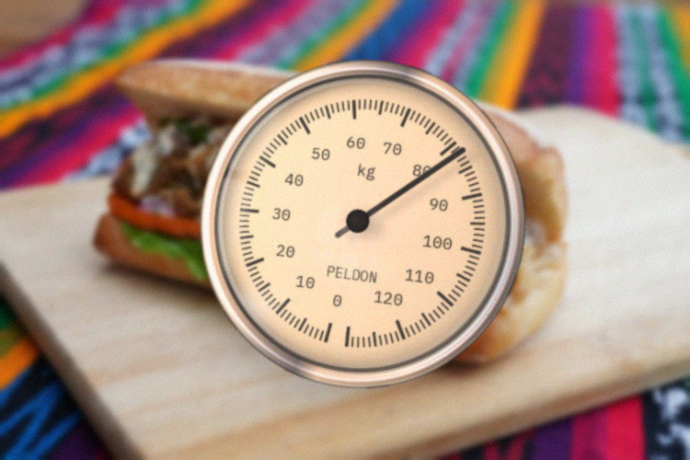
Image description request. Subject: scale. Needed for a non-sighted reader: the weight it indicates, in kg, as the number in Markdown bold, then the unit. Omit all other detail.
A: **82** kg
